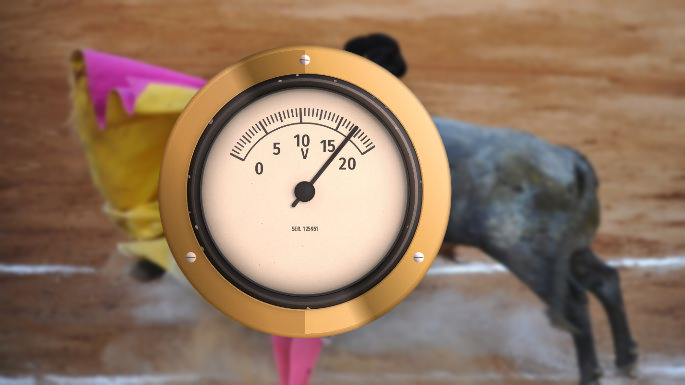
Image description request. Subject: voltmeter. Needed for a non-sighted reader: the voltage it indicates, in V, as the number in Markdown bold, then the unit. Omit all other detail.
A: **17** V
